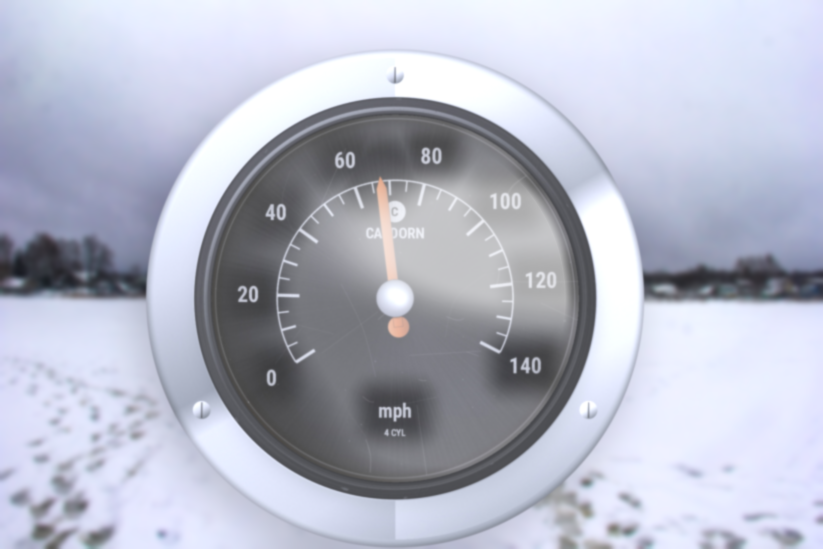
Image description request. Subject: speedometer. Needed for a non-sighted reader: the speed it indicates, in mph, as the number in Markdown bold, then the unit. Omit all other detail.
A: **67.5** mph
